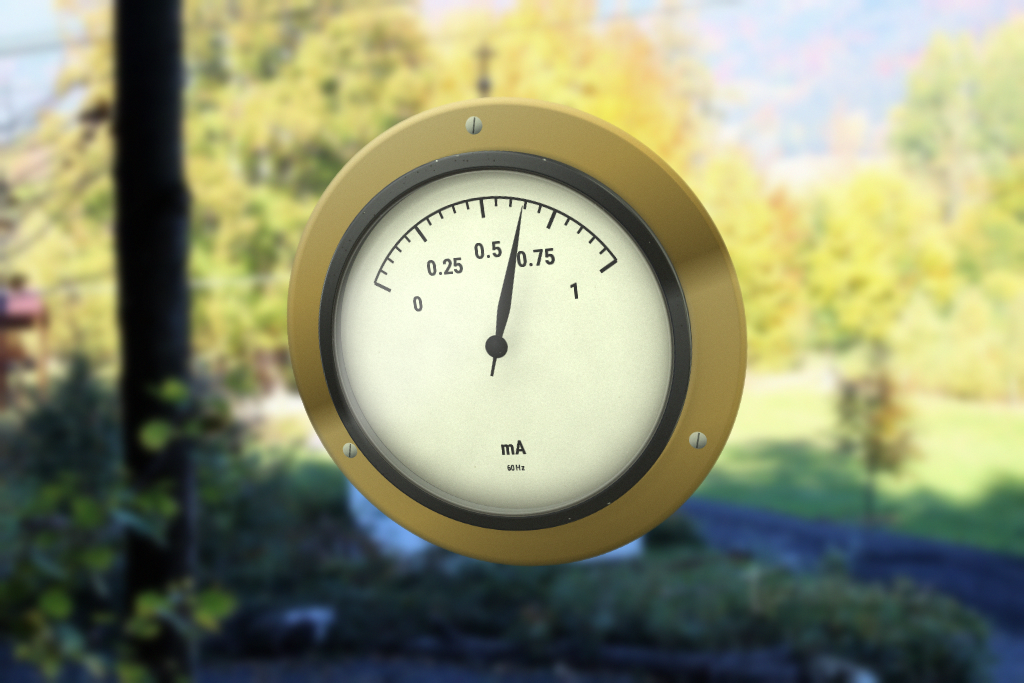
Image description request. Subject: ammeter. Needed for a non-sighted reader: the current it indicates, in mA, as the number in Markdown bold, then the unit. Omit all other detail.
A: **0.65** mA
